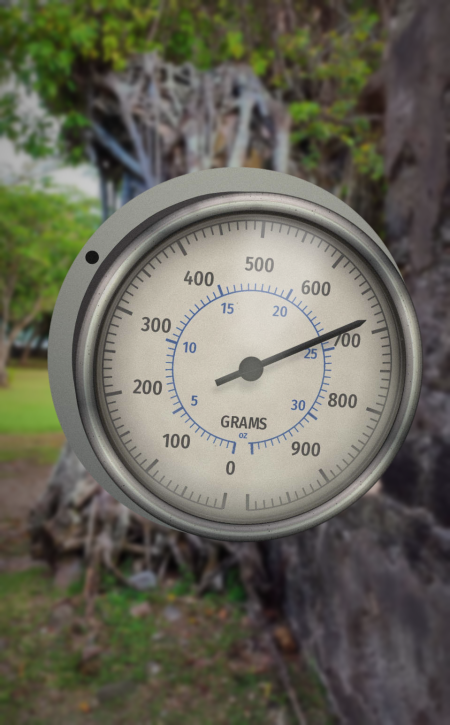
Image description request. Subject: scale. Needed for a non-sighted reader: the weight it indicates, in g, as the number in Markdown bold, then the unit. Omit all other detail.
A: **680** g
